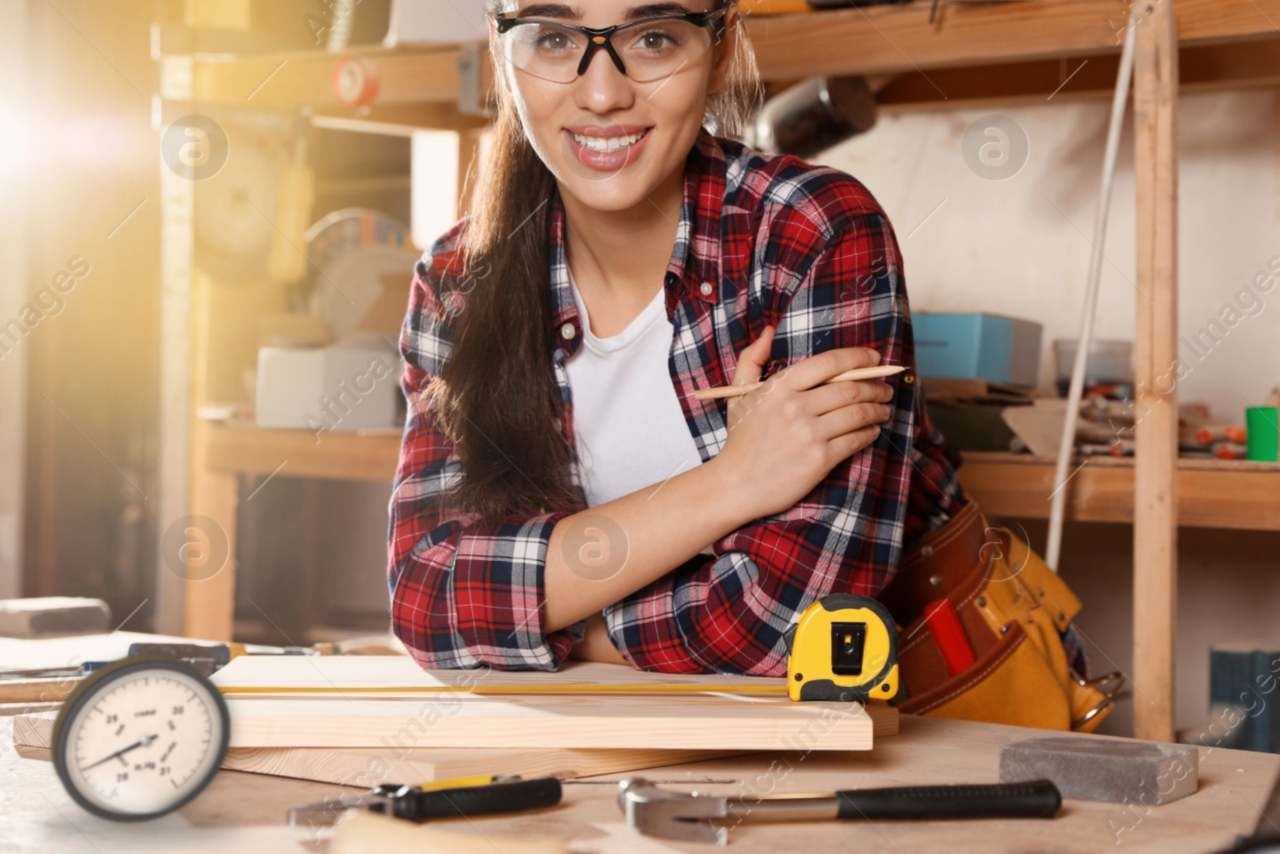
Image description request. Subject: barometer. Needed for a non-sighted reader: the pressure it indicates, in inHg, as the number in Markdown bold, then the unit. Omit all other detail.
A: **28.4** inHg
